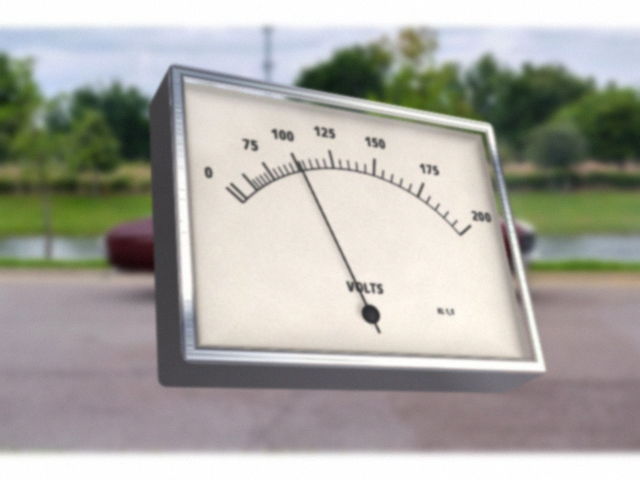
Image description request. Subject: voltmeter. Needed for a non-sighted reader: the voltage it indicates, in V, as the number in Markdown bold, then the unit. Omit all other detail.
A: **100** V
